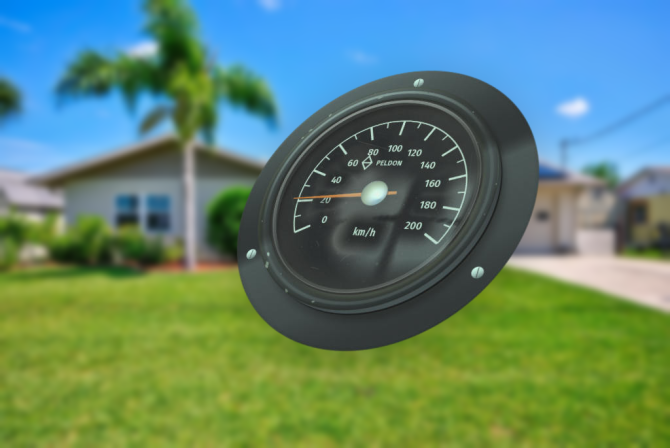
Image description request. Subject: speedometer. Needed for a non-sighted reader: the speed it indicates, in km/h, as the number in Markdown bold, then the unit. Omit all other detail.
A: **20** km/h
